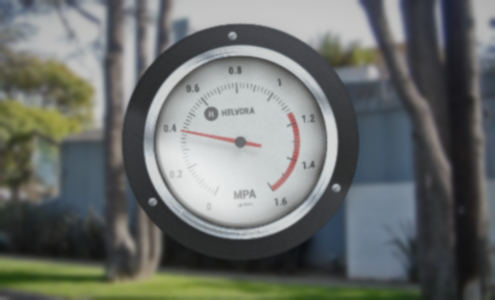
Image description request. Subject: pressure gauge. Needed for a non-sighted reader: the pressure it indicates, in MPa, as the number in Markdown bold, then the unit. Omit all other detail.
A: **0.4** MPa
